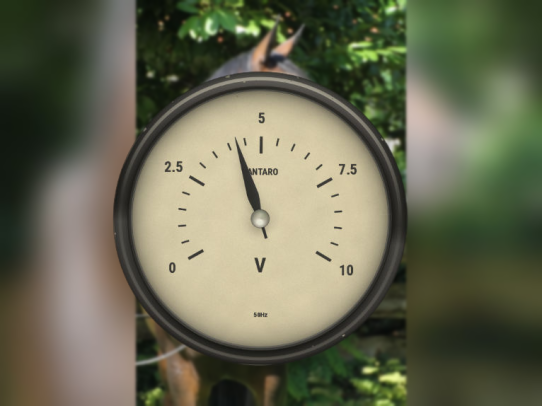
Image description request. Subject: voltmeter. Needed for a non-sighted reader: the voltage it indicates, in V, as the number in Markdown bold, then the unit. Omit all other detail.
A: **4.25** V
